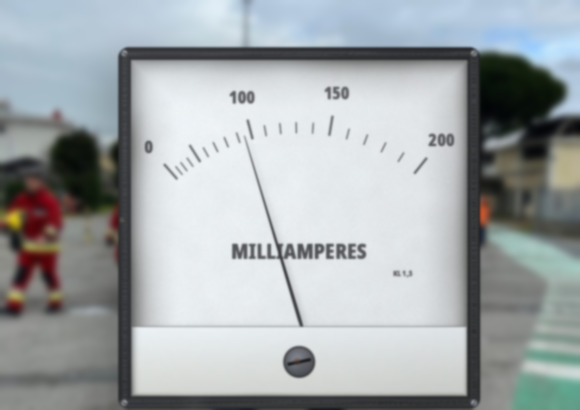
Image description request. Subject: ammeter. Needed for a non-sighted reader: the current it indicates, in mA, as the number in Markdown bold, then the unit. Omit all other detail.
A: **95** mA
